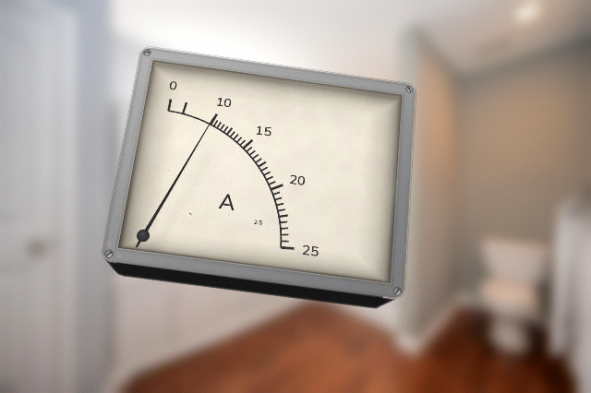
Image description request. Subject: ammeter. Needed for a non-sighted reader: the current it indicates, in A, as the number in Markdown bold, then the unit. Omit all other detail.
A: **10** A
